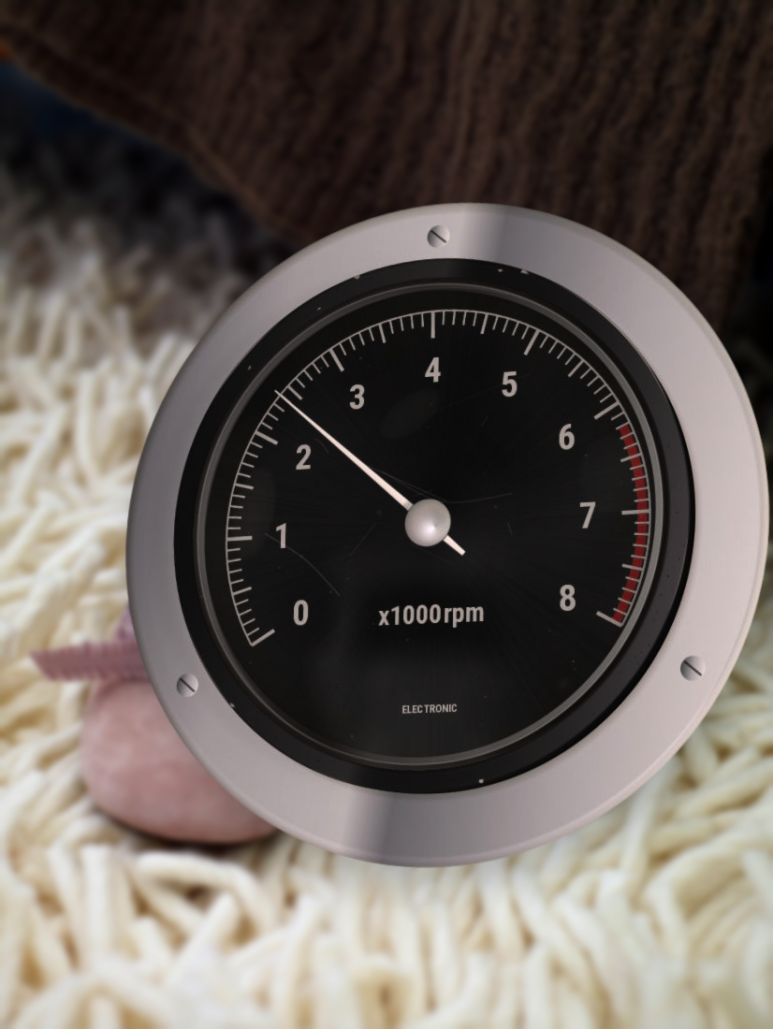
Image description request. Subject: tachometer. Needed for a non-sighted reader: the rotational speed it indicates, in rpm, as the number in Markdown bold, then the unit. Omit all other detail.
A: **2400** rpm
